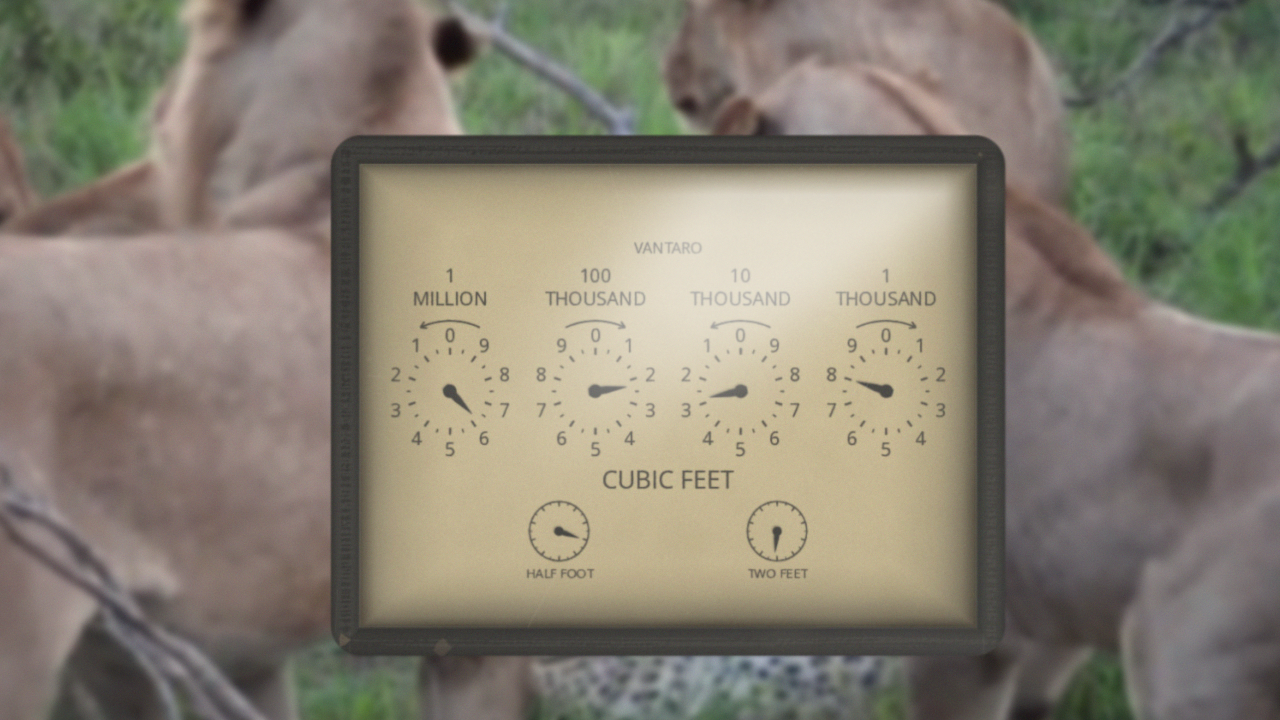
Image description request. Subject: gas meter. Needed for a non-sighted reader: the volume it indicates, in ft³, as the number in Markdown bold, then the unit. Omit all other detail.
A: **622800** ft³
